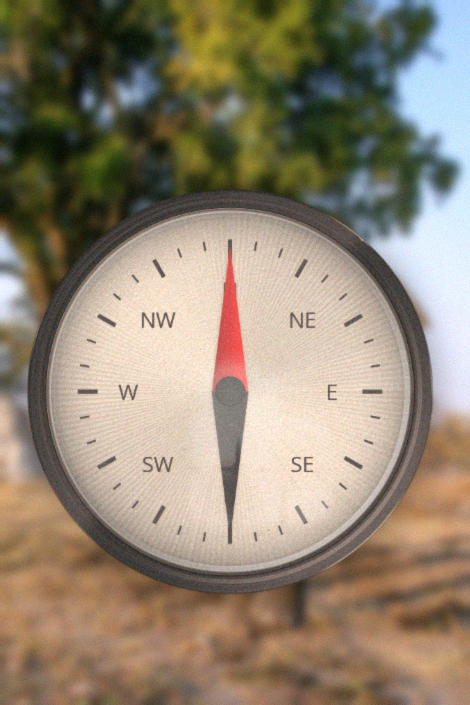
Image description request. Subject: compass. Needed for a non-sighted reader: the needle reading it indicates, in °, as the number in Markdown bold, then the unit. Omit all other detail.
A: **0** °
